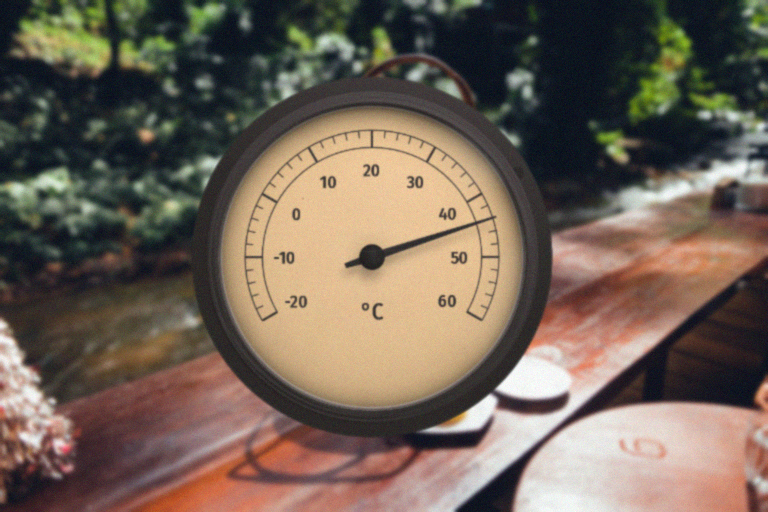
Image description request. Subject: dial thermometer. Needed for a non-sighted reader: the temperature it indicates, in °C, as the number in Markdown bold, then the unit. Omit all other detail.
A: **44** °C
